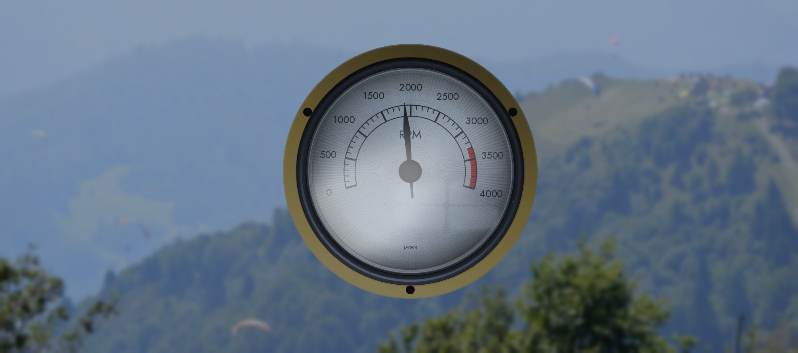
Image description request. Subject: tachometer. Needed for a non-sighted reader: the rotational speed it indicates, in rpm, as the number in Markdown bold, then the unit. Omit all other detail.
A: **1900** rpm
